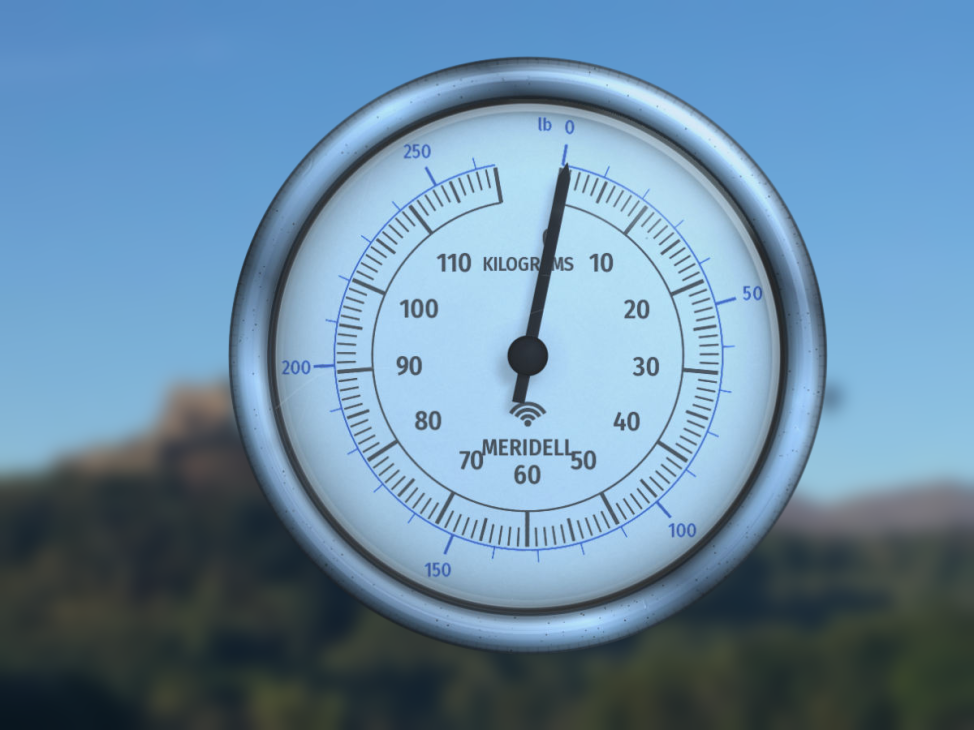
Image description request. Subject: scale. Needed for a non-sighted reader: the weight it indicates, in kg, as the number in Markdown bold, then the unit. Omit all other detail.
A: **0.5** kg
